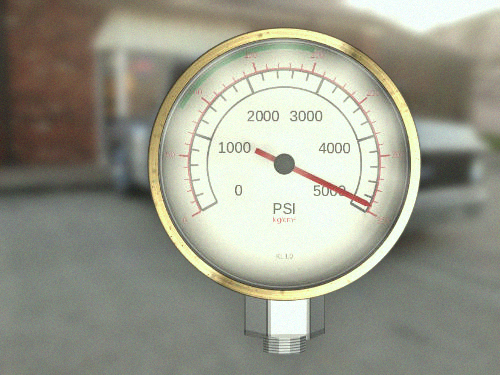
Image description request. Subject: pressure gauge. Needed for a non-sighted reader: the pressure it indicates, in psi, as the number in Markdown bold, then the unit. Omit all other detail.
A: **4900** psi
